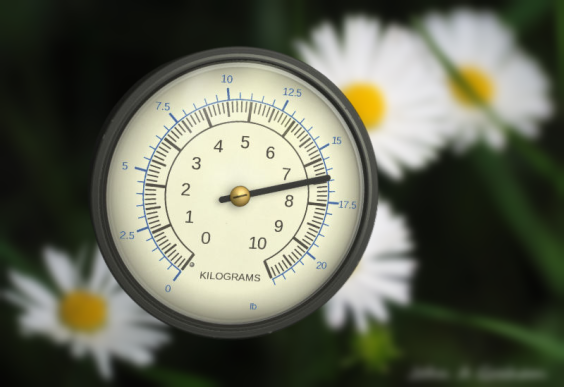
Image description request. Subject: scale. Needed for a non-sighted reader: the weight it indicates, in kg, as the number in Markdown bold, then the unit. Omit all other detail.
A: **7.4** kg
